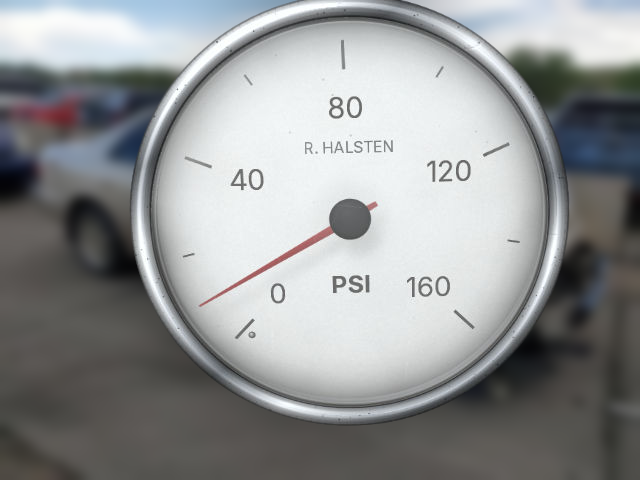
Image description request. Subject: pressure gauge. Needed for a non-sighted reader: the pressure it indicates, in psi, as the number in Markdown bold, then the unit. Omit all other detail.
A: **10** psi
